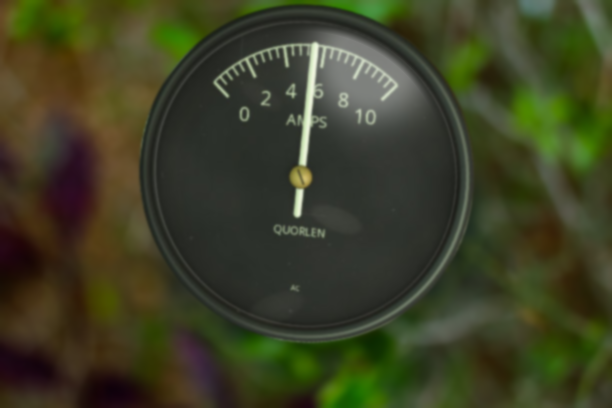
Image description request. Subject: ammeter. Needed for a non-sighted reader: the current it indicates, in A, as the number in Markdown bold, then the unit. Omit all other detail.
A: **5.6** A
